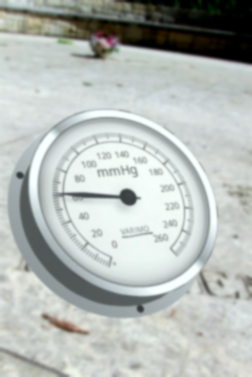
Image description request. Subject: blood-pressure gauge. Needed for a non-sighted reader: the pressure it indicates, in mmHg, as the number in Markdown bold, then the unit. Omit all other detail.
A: **60** mmHg
